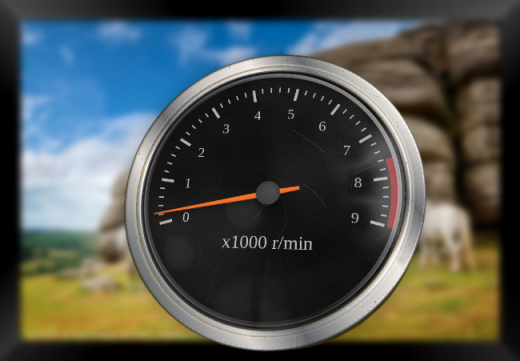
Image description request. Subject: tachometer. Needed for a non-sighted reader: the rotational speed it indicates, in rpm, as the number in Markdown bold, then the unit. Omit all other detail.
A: **200** rpm
